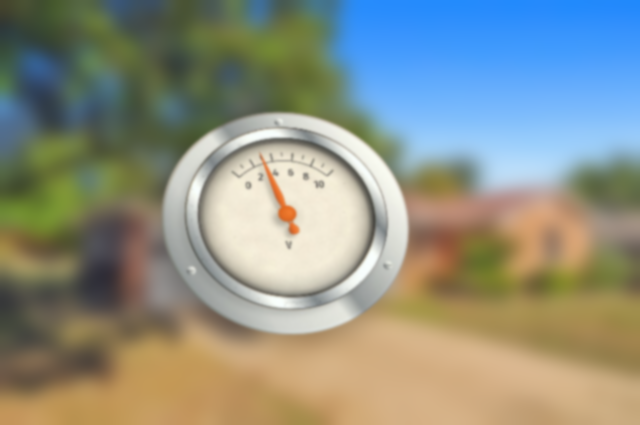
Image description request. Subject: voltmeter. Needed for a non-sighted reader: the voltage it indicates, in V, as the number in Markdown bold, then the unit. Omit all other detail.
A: **3** V
